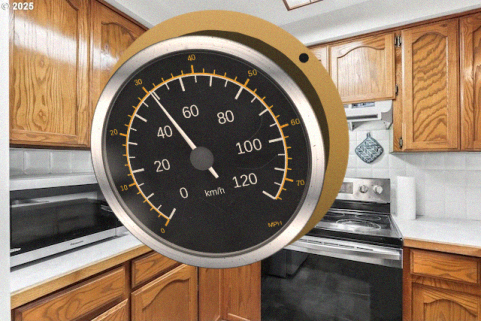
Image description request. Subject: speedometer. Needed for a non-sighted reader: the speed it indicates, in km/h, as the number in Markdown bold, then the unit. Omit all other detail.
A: **50** km/h
